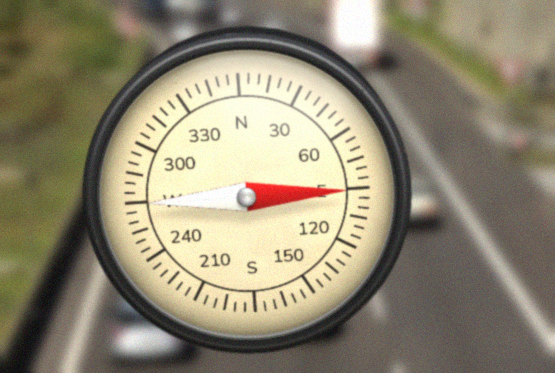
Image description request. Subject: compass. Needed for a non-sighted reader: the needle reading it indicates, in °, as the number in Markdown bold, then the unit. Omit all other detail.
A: **90** °
